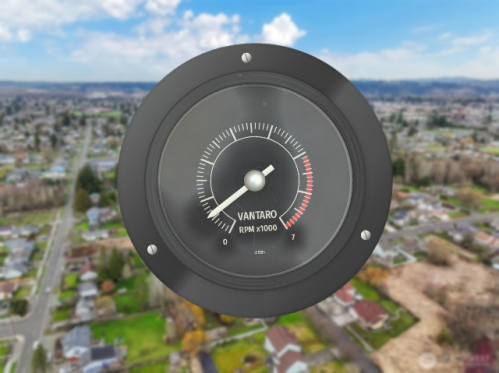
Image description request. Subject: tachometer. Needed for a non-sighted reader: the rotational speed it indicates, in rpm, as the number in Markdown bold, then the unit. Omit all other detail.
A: **600** rpm
